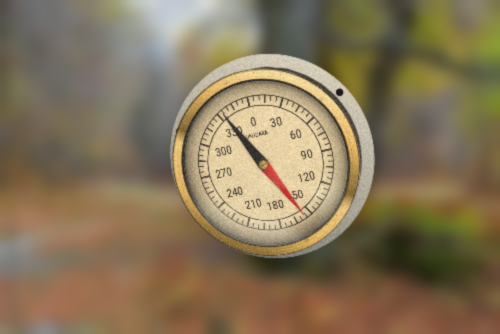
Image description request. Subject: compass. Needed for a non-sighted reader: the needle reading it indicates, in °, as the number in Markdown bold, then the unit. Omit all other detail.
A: **155** °
